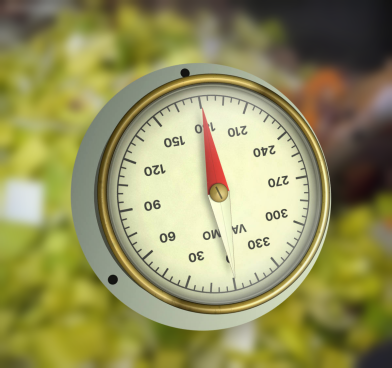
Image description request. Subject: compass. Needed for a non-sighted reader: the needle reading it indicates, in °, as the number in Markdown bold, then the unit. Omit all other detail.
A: **180** °
